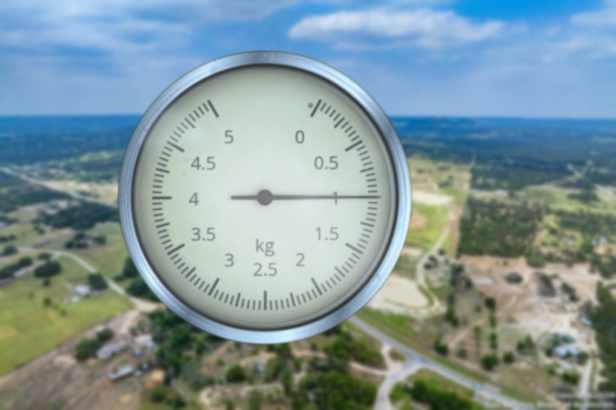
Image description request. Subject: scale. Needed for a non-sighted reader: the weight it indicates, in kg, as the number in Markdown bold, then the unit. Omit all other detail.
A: **1** kg
